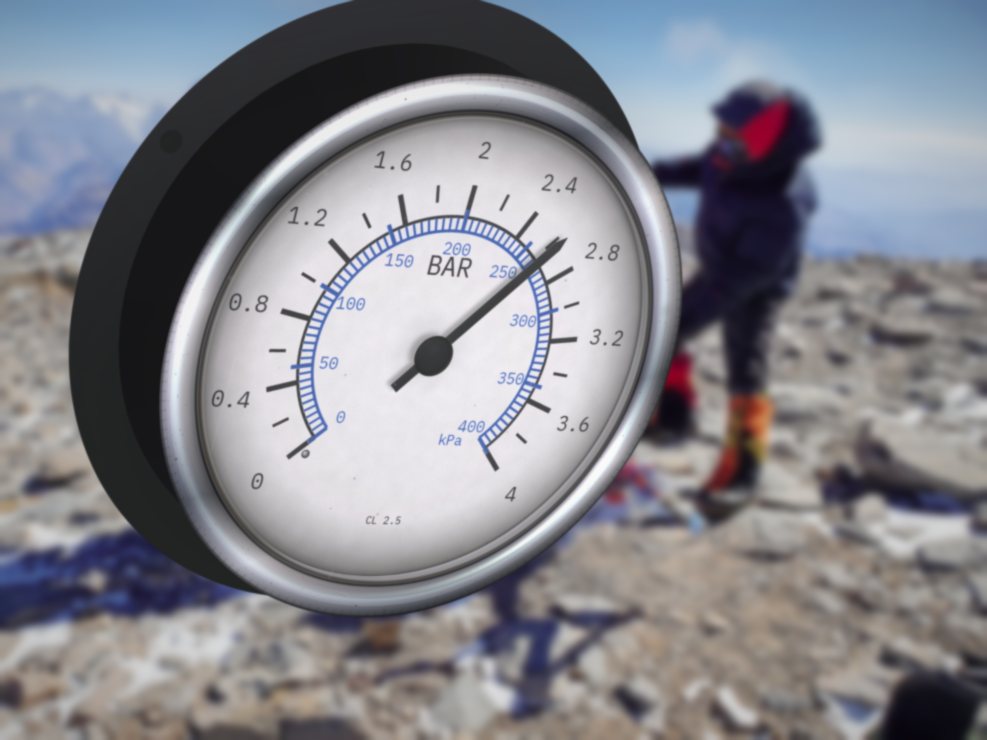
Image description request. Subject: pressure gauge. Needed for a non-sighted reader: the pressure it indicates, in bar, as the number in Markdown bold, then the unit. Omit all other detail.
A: **2.6** bar
